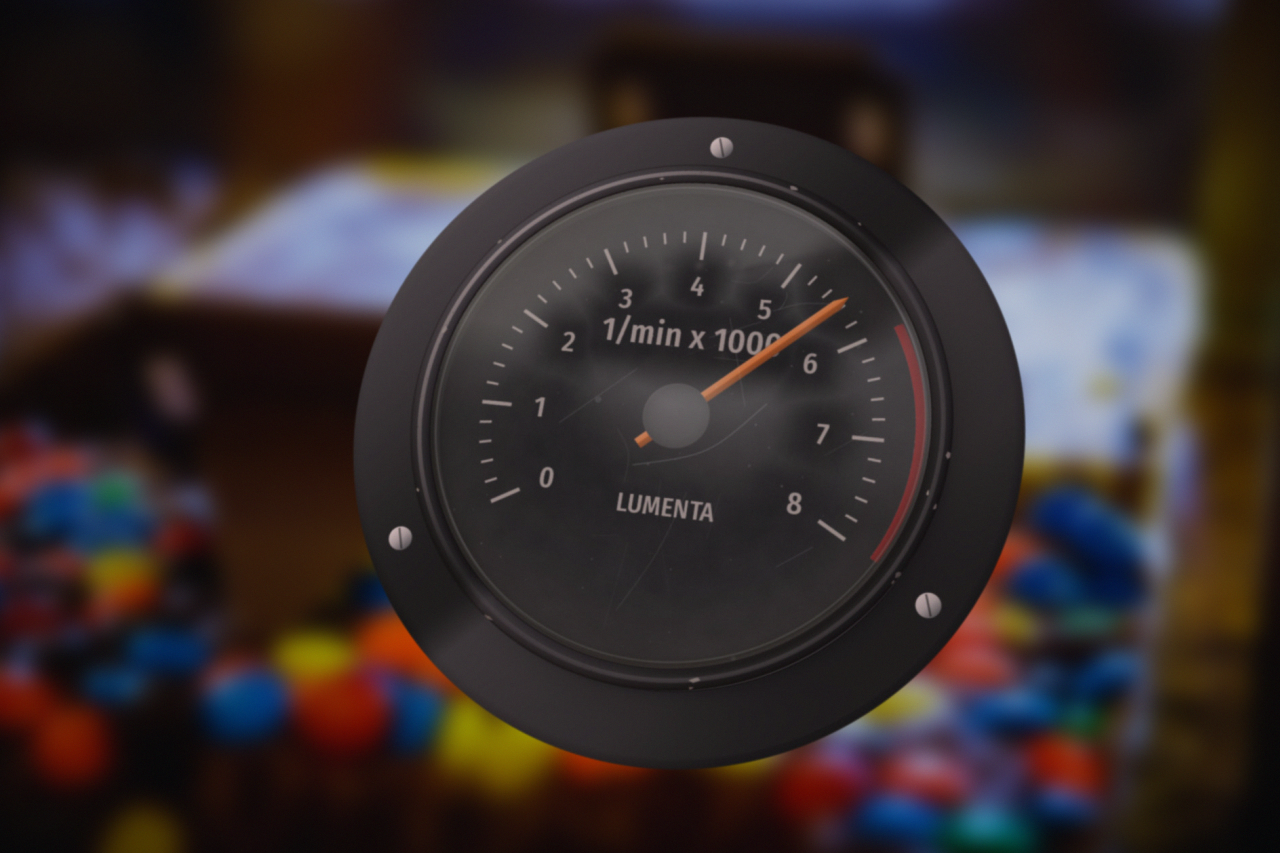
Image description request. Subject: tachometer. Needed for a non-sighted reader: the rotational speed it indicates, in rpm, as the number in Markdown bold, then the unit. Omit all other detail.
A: **5600** rpm
